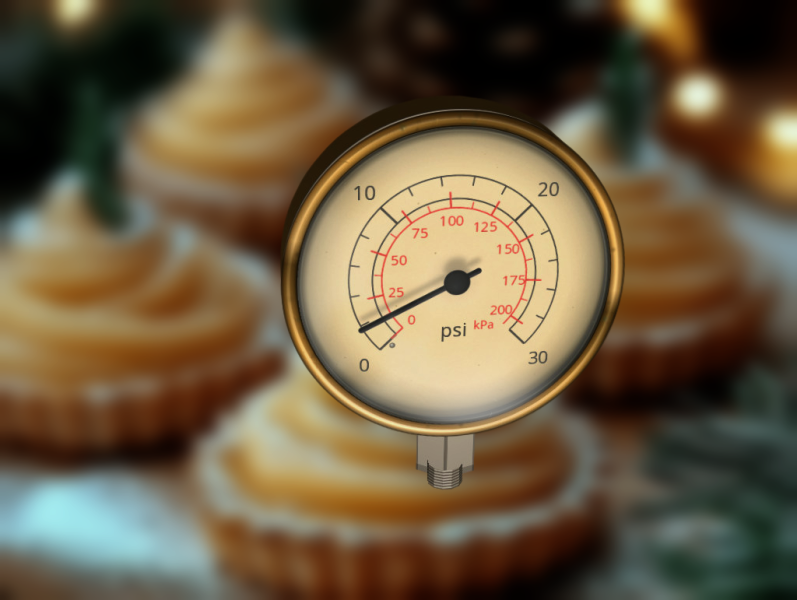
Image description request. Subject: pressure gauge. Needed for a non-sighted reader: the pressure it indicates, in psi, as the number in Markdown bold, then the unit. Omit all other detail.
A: **2** psi
